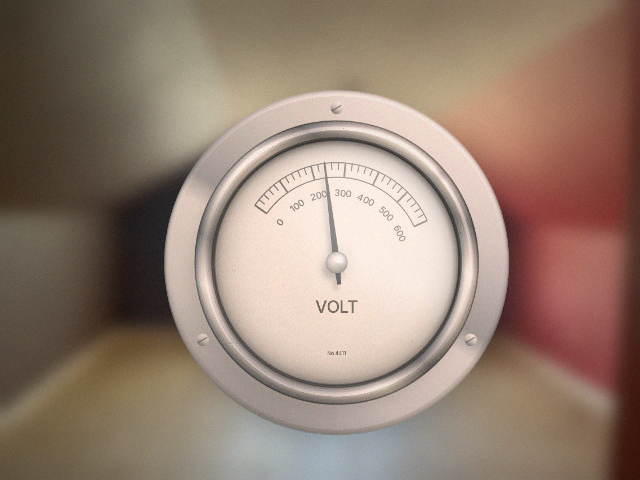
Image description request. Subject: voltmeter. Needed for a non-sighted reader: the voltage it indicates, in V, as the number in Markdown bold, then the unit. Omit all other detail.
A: **240** V
